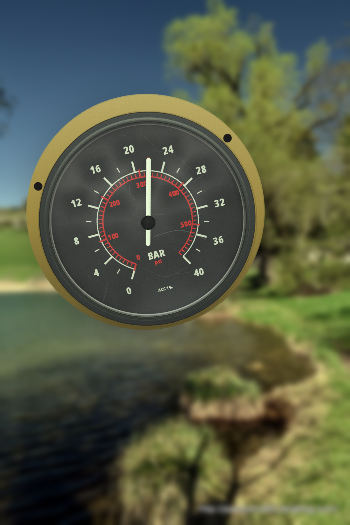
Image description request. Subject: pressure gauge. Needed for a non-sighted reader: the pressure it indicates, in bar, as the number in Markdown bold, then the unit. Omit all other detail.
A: **22** bar
